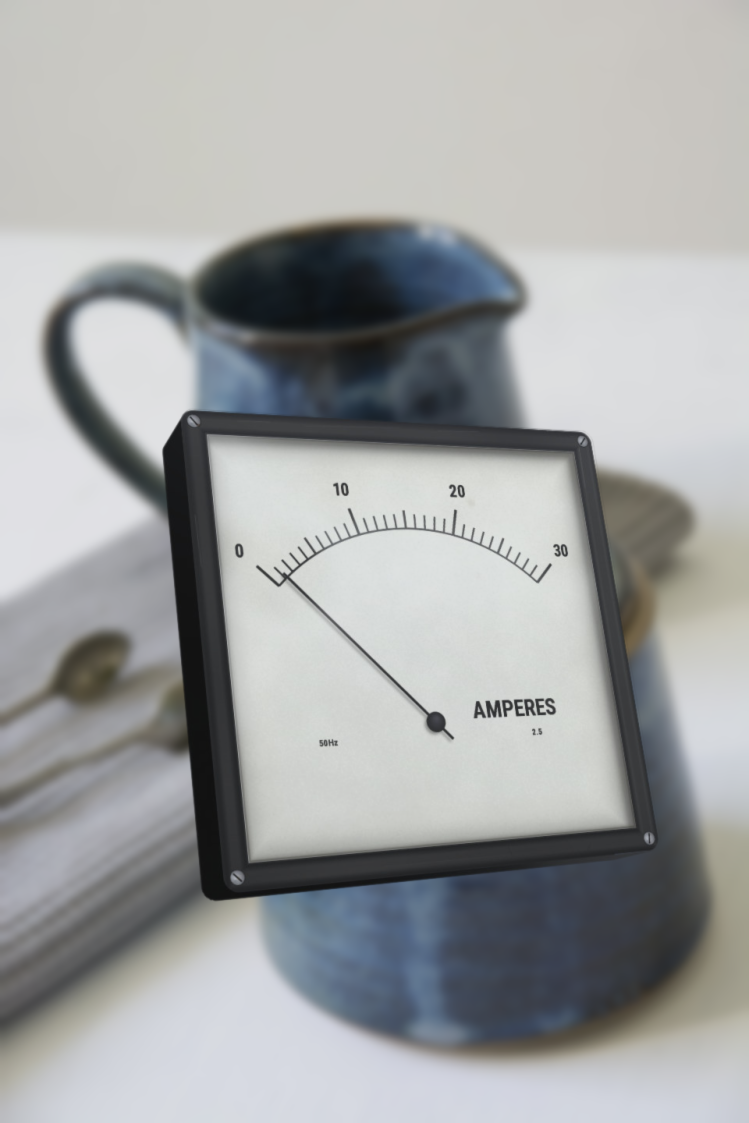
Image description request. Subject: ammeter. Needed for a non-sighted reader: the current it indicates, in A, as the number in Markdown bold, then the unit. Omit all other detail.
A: **1** A
